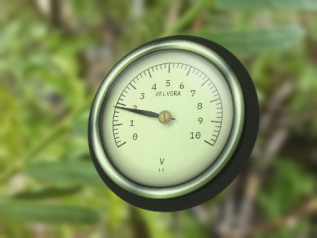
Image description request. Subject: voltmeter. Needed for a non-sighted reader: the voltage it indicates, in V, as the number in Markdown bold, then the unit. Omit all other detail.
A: **1.8** V
